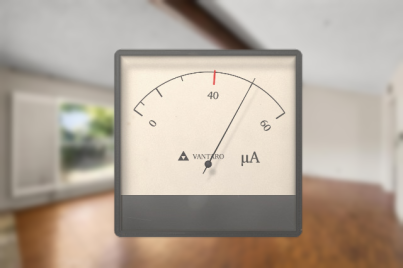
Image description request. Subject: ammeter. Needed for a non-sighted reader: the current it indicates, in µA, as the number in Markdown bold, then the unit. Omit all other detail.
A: **50** µA
